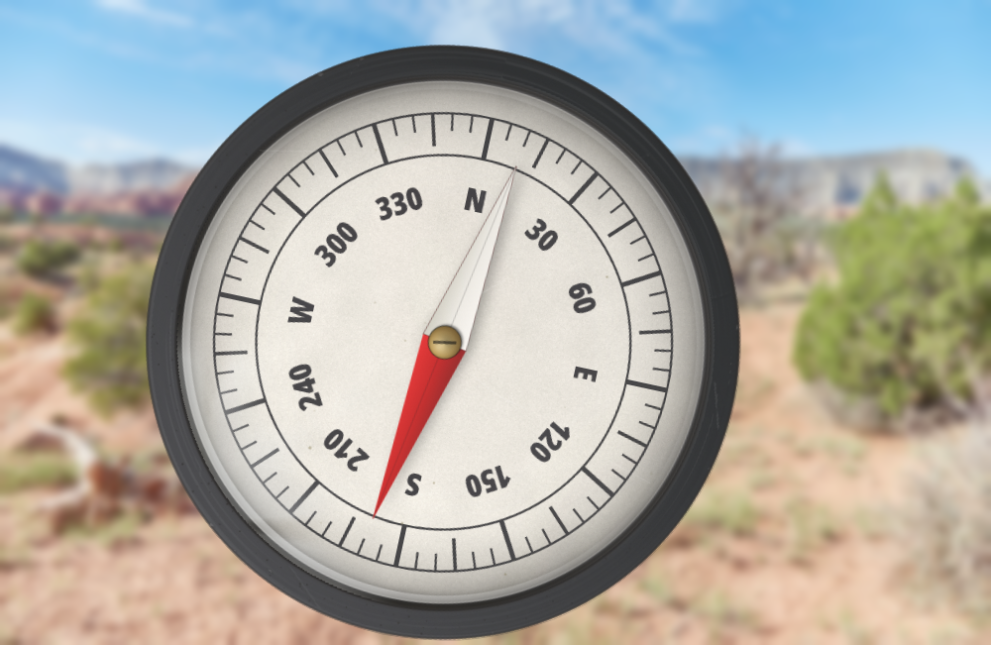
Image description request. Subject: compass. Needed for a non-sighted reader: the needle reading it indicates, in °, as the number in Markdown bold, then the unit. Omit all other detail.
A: **190** °
